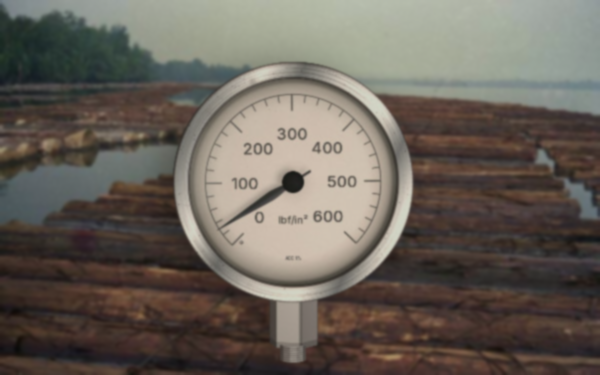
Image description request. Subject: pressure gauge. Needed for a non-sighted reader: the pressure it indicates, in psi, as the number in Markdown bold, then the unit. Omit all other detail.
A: **30** psi
